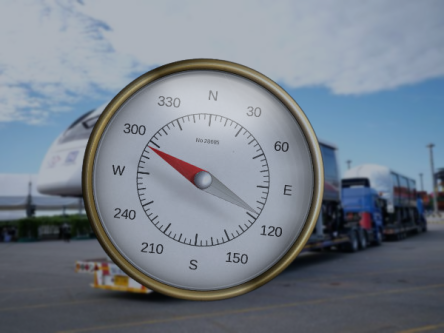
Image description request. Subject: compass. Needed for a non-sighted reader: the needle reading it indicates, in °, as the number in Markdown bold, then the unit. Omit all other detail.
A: **295** °
